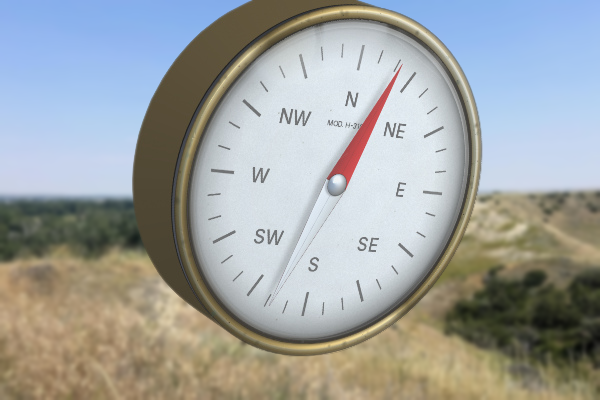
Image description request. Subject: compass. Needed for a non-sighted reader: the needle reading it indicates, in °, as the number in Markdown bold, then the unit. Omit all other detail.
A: **20** °
